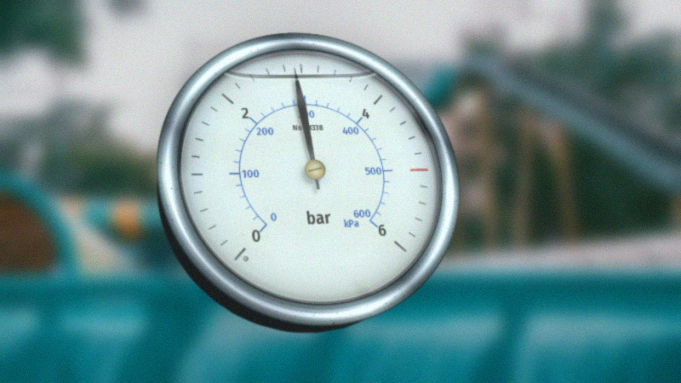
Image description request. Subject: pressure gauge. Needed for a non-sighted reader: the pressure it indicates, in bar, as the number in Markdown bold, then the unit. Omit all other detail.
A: **2.9** bar
